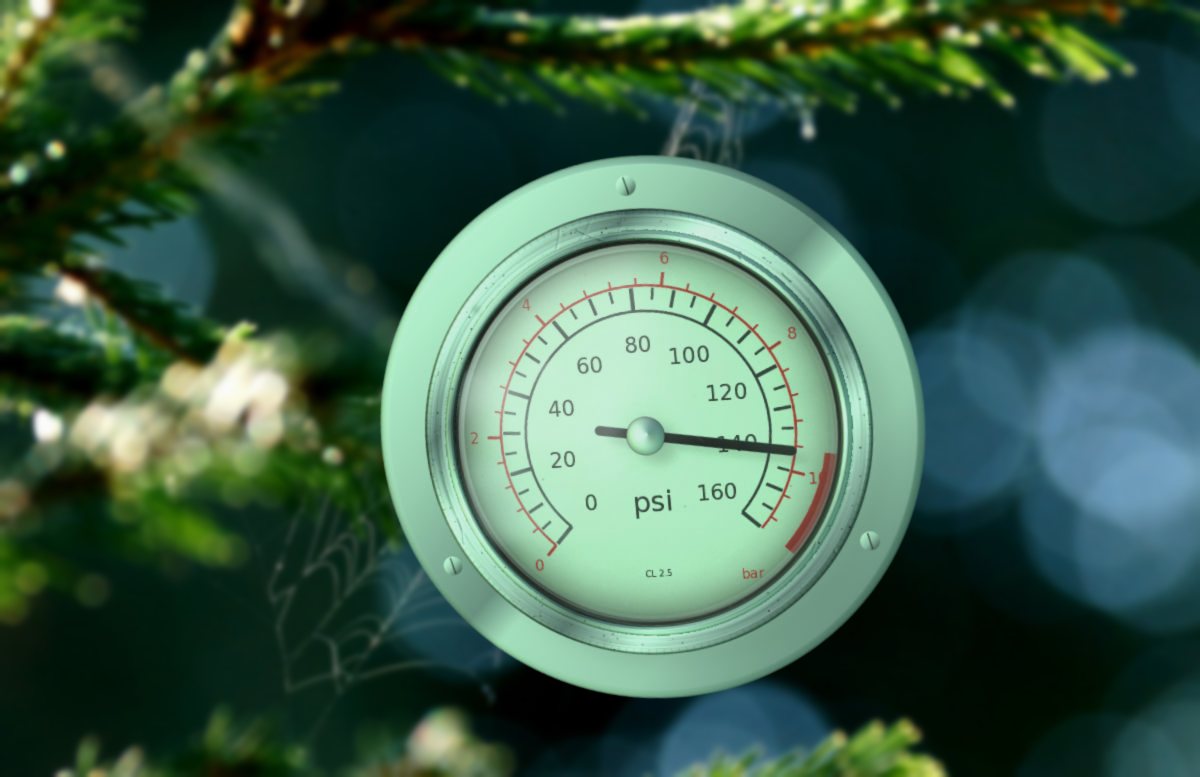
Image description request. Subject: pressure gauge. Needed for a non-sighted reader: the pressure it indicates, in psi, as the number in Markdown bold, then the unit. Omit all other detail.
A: **140** psi
